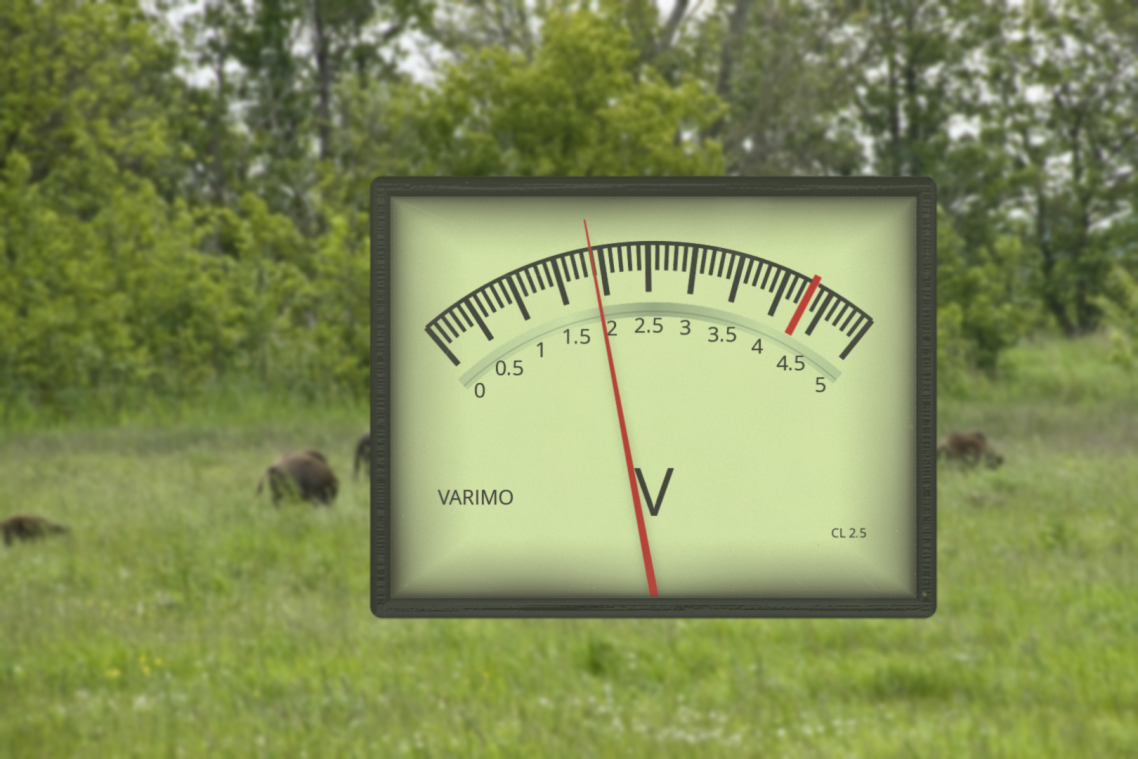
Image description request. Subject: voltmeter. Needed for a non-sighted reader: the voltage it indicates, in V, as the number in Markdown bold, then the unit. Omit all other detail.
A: **1.9** V
